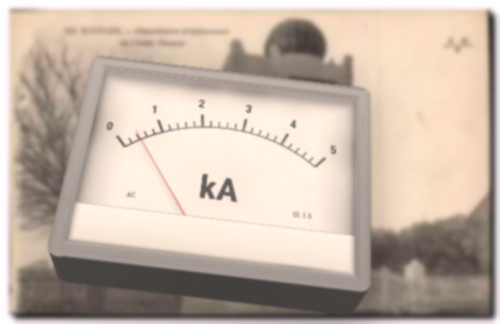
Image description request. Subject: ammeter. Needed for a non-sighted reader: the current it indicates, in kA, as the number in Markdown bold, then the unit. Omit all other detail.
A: **0.4** kA
